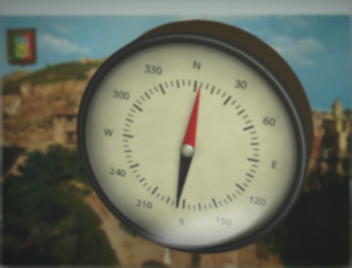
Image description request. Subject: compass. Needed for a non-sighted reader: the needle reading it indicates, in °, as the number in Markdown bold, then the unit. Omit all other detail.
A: **5** °
